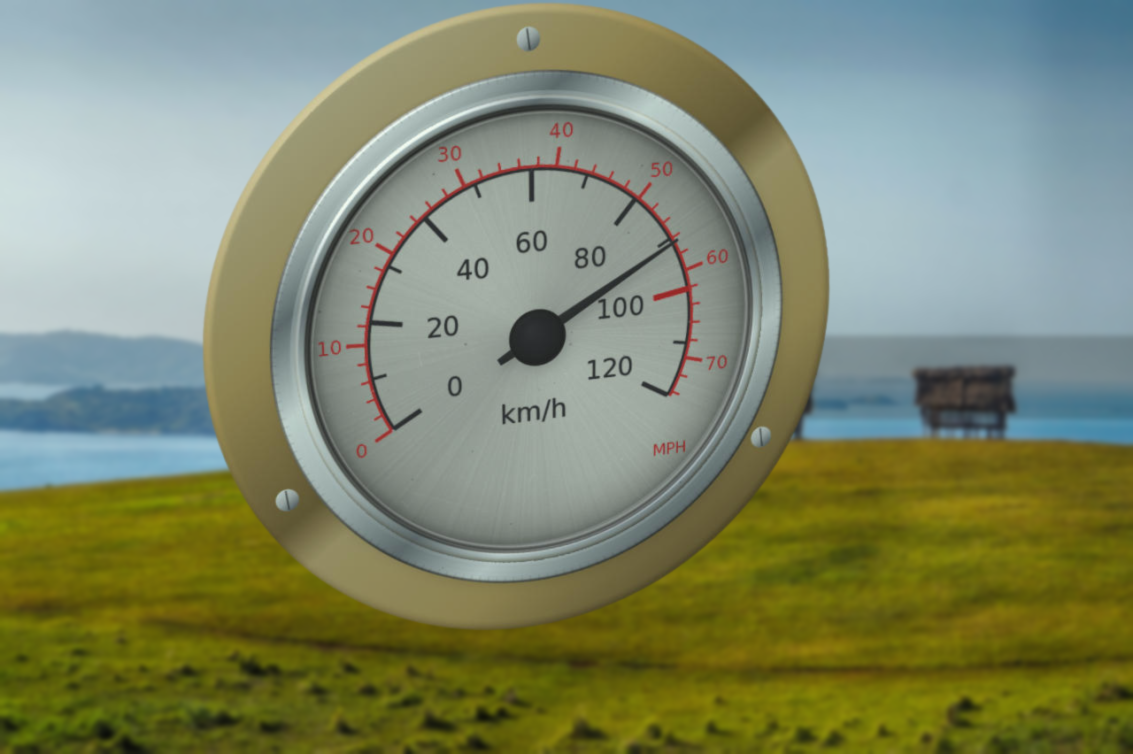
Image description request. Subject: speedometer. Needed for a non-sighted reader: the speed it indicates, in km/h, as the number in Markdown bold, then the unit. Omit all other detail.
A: **90** km/h
